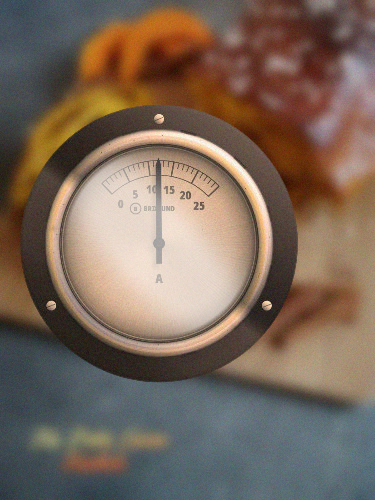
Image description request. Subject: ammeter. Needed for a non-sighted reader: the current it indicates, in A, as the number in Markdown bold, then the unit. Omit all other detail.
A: **12** A
